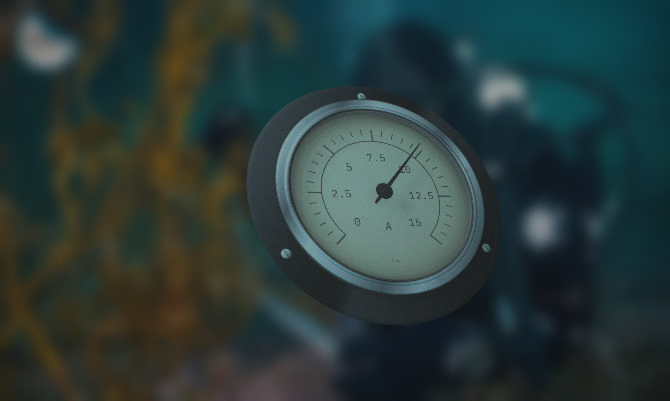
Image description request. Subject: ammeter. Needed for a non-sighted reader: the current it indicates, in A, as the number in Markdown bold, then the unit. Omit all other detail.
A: **9.75** A
